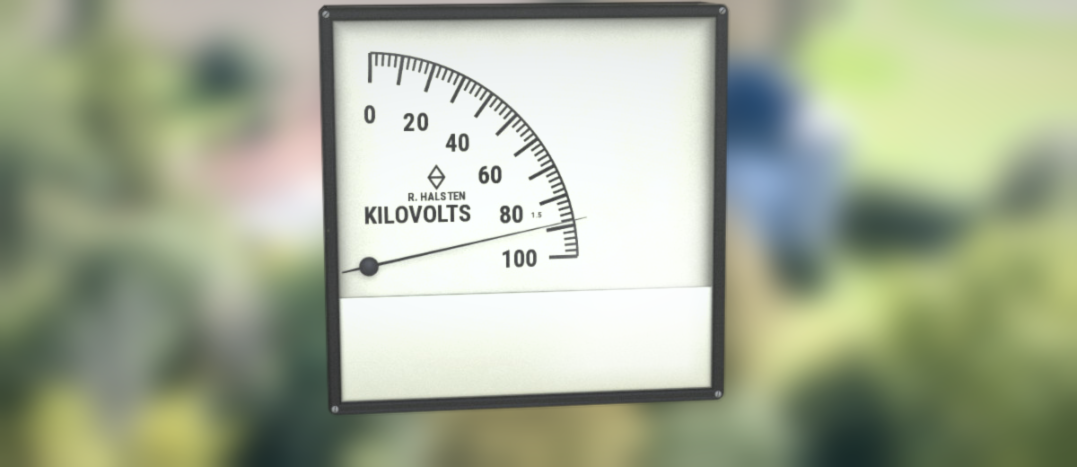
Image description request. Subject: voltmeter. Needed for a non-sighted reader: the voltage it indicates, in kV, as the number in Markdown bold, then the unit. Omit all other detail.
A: **88** kV
